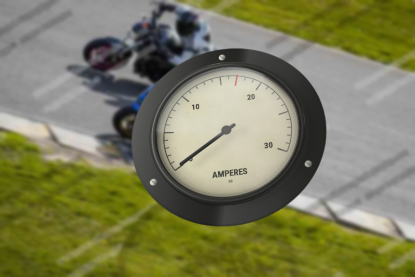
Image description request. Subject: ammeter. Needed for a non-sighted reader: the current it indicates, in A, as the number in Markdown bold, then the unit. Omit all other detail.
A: **0** A
